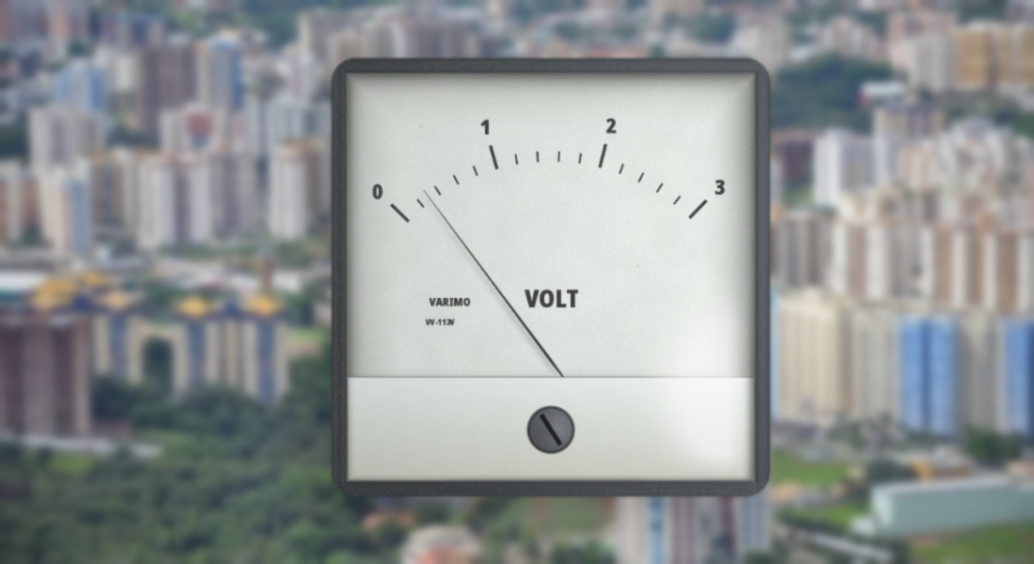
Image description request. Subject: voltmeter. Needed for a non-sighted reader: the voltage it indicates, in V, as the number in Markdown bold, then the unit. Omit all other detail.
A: **0.3** V
